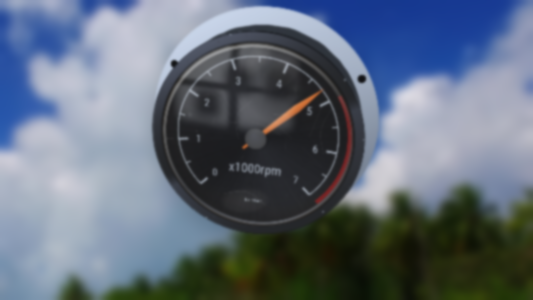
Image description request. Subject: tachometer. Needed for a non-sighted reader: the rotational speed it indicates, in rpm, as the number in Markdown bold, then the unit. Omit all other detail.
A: **4750** rpm
